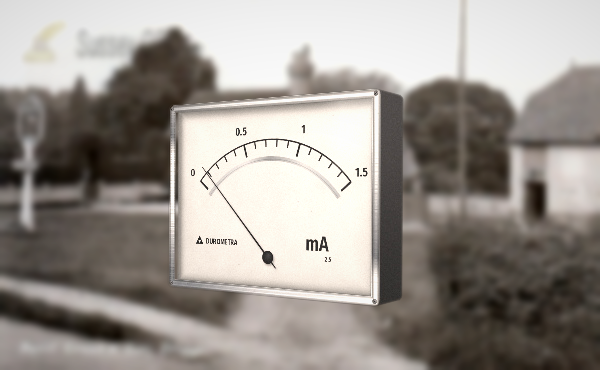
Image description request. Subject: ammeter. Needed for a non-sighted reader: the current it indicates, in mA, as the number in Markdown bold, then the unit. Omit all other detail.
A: **0.1** mA
